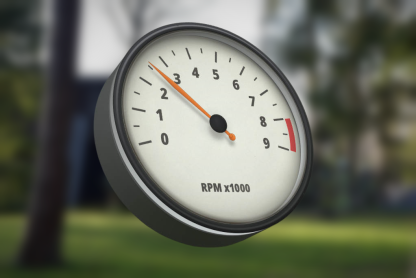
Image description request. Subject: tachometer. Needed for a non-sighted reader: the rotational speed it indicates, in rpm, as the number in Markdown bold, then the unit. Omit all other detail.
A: **2500** rpm
